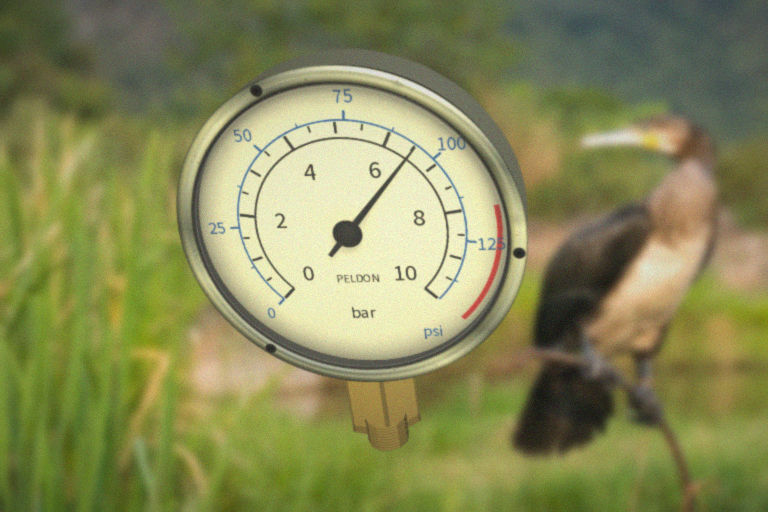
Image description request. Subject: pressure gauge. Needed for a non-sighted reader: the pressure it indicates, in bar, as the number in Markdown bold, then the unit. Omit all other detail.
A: **6.5** bar
